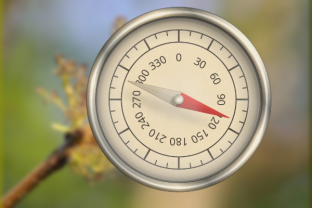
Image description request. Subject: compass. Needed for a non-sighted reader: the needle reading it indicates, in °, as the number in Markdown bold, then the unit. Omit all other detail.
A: **110** °
